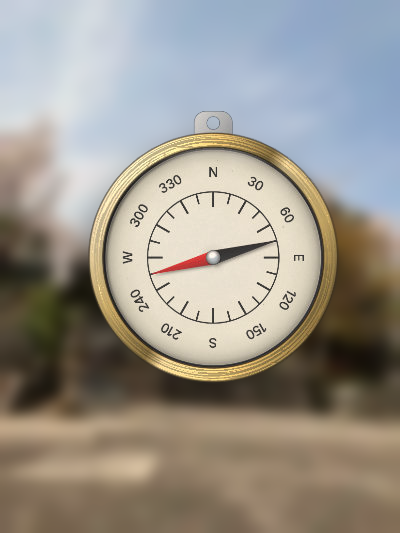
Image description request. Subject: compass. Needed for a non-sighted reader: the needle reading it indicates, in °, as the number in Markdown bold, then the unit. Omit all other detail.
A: **255** °
